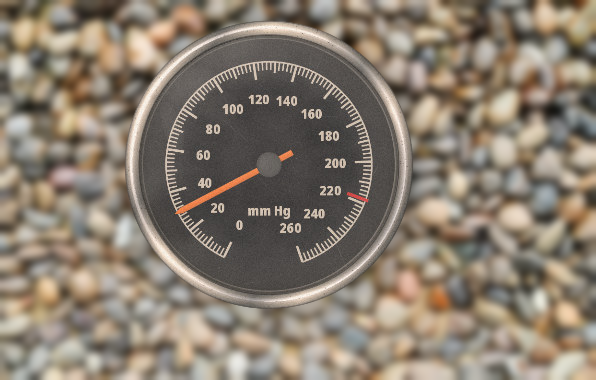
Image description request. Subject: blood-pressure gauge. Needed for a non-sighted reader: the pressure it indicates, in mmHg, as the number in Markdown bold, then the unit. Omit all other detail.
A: **30** mmHg
